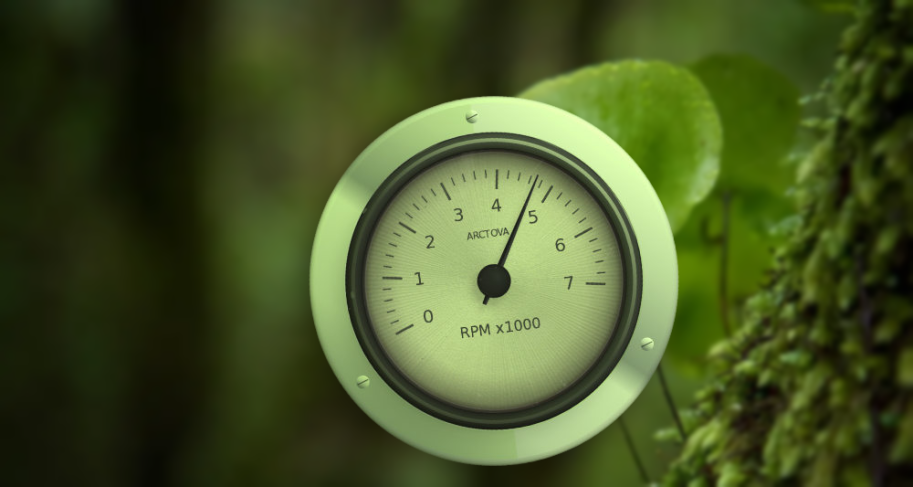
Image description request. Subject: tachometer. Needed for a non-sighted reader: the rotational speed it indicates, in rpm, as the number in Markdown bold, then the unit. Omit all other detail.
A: **4700** rpm
